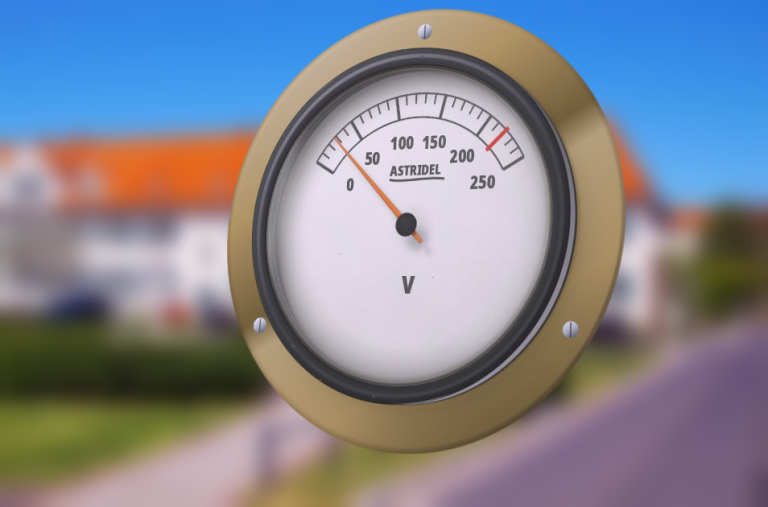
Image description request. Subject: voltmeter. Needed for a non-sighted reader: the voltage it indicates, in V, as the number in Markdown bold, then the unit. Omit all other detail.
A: **30** V
